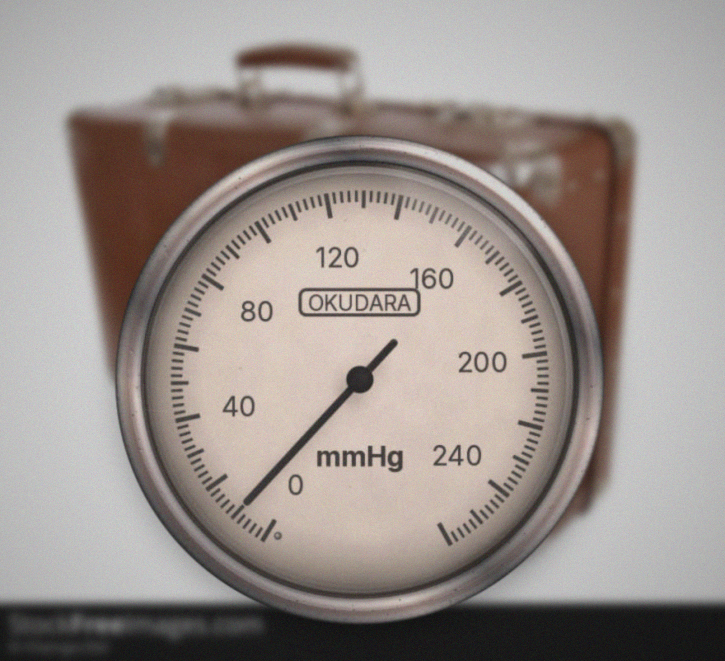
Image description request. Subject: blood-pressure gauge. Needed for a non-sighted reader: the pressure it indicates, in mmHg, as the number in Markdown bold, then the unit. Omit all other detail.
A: **10** mmHg
